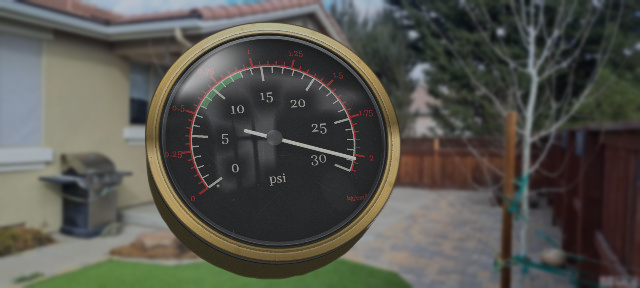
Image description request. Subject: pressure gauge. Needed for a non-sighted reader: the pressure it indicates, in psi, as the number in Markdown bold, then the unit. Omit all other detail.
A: **29** psi
